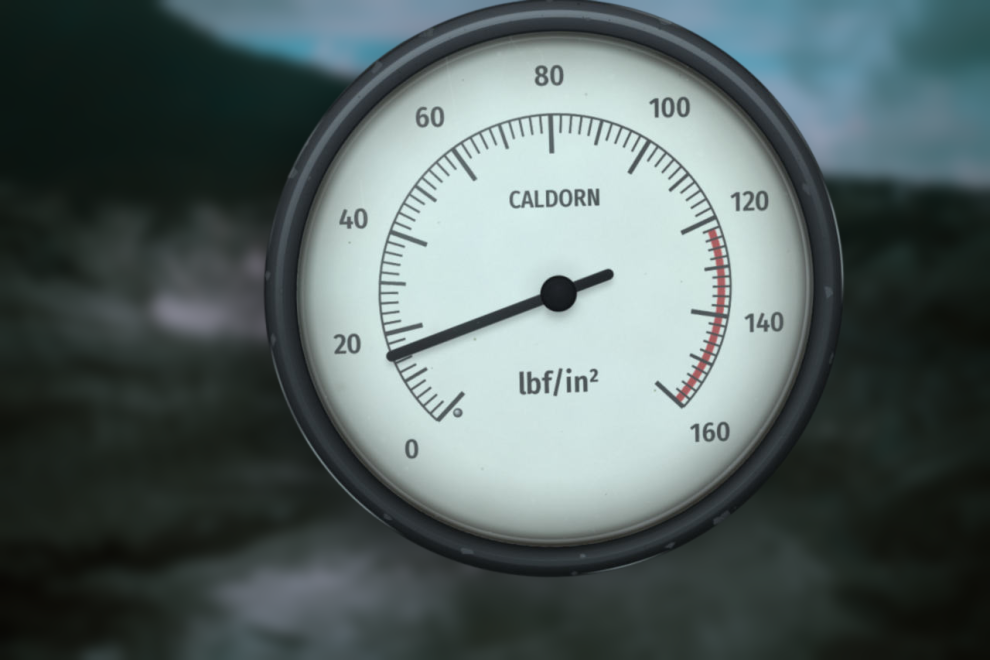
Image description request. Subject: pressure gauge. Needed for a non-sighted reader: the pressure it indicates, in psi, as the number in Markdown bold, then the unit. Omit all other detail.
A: **16** psi
